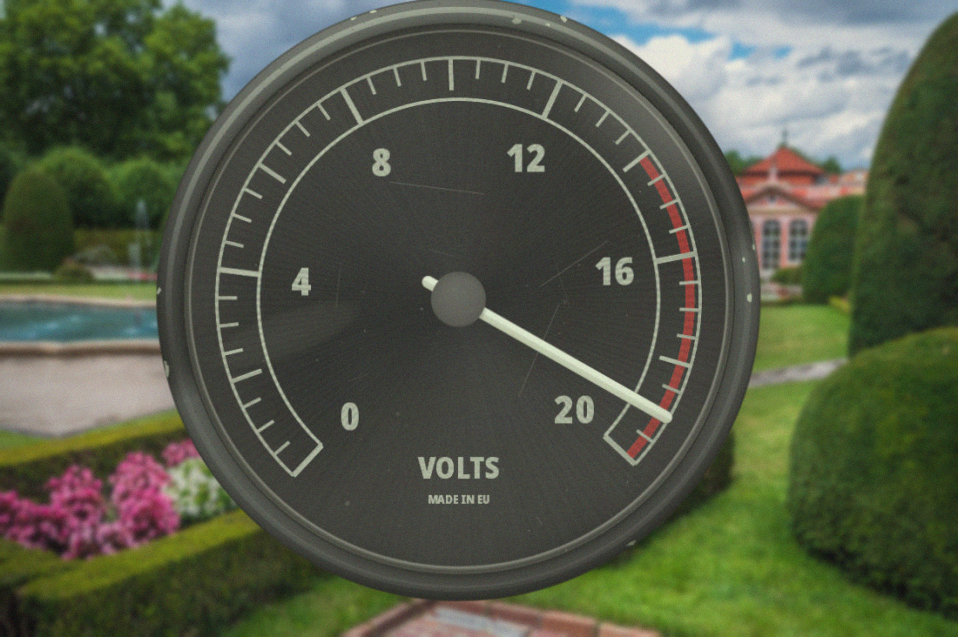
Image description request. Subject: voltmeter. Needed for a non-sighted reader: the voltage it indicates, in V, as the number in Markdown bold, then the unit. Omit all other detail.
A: **19** V
